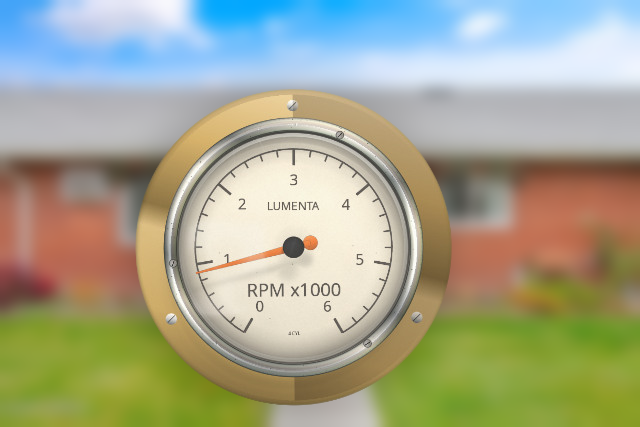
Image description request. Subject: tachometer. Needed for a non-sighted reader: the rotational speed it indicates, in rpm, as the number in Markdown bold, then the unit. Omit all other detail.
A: **900** rpm
